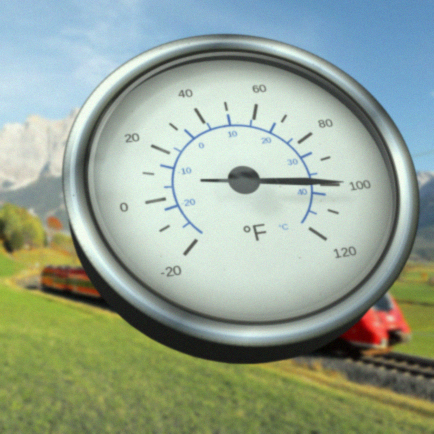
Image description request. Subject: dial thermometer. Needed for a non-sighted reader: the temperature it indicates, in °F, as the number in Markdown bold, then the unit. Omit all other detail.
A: **100** °F
